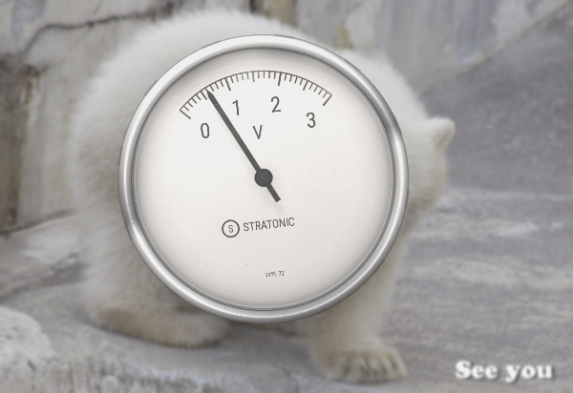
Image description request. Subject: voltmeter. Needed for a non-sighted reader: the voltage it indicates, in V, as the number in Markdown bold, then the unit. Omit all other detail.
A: **0.6** V
